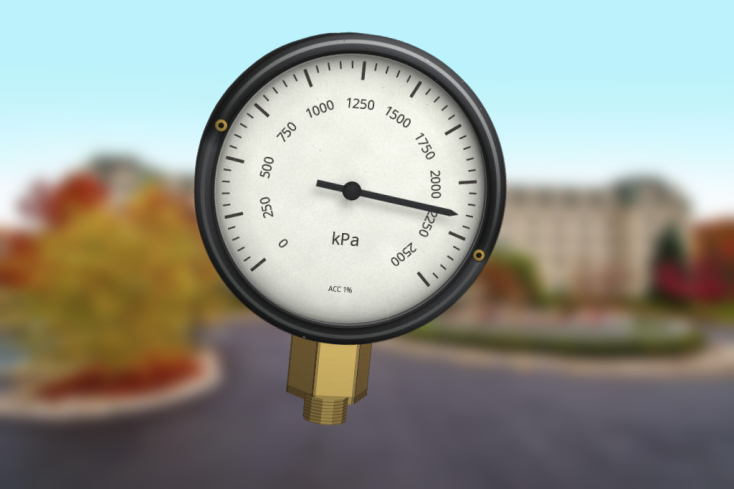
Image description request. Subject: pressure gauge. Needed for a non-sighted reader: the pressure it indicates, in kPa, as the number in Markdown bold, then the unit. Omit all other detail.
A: **2150** kPa
